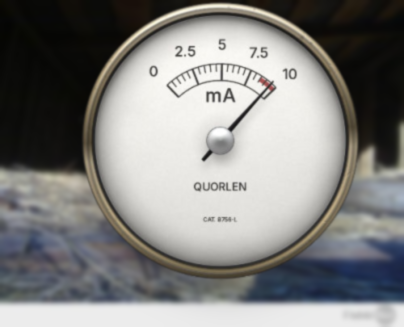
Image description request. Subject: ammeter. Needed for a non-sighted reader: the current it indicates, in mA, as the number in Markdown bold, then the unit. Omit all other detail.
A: **9.5** mA
